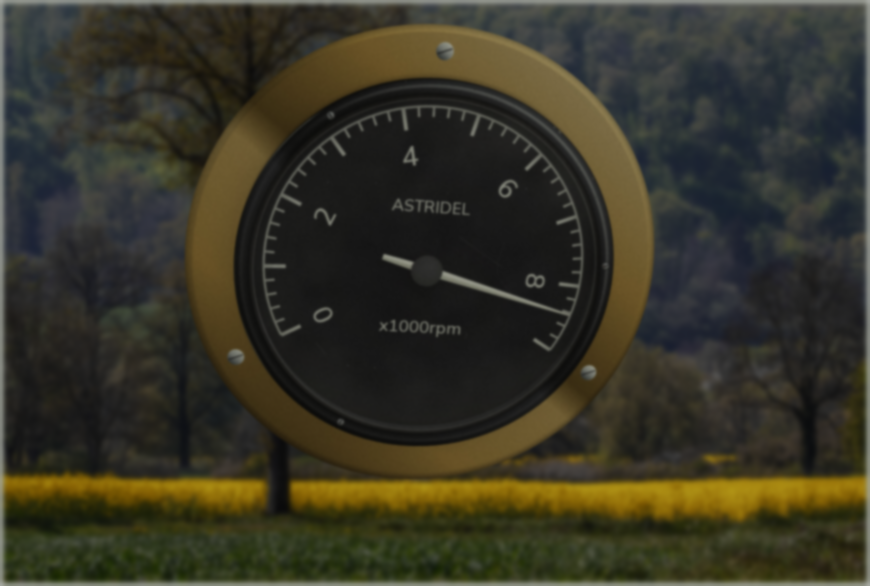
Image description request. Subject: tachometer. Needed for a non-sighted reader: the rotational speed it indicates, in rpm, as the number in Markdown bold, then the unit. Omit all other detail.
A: **8400** rpm
